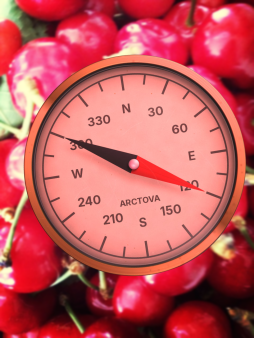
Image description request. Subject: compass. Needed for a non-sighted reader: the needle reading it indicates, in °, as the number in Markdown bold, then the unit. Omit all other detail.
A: **120** °
